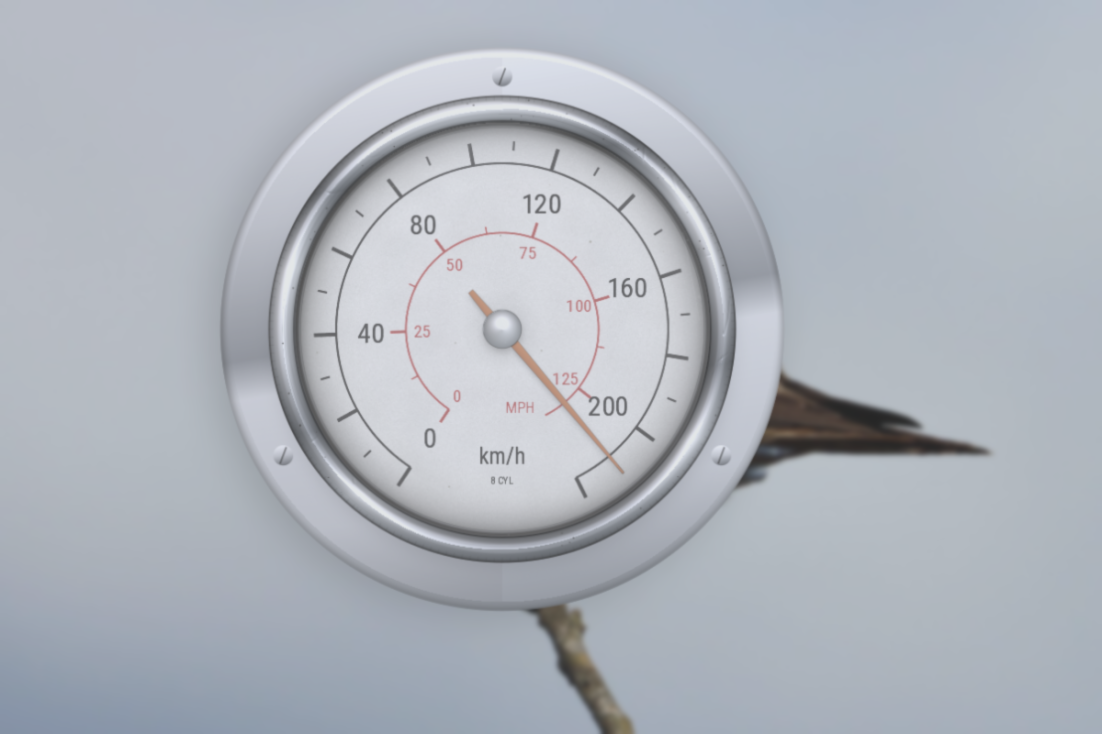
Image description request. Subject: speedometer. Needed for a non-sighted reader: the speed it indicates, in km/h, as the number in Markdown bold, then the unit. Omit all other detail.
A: **210** km/h
